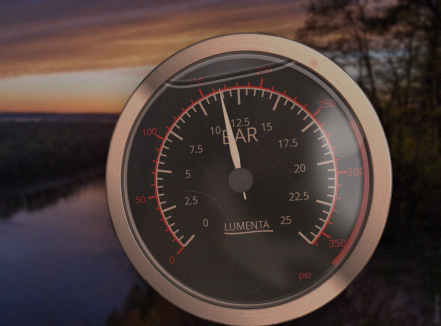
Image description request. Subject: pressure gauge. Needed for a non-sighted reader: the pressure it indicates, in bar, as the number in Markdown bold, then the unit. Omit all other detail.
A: **11.5** bar
